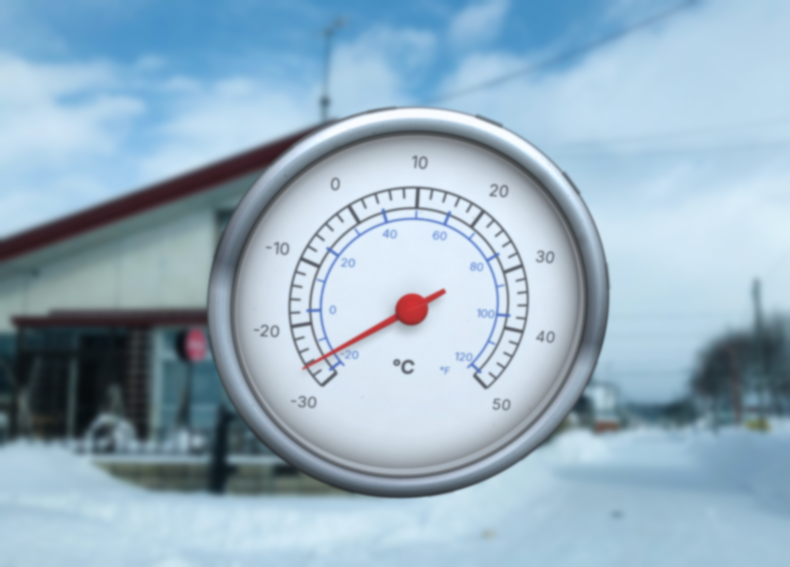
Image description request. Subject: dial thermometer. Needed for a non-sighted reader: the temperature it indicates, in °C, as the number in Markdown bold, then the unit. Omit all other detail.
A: **-26** °C
